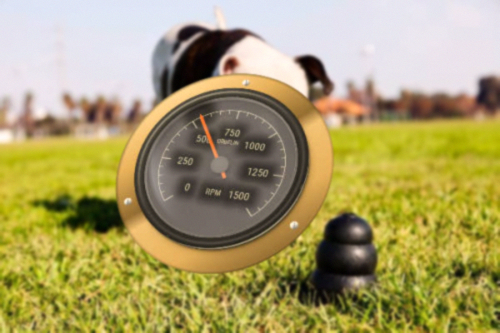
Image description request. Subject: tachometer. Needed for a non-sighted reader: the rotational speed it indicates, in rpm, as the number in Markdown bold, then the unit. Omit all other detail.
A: **550** rpm
